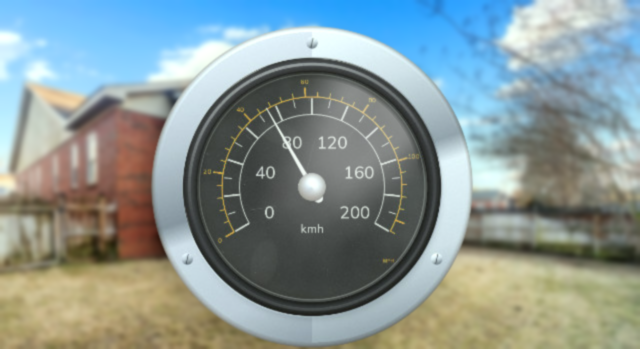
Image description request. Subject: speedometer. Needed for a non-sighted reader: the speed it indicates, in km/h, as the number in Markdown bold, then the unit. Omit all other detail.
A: **75** km/h
